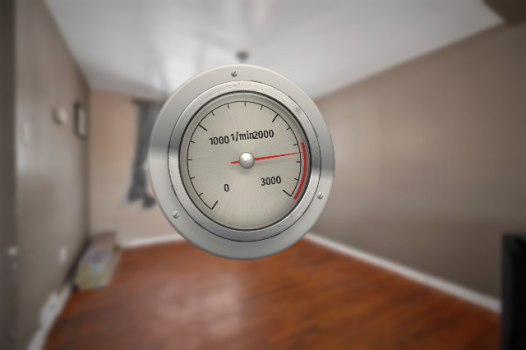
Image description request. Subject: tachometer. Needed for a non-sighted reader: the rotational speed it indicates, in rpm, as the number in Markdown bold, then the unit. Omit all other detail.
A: **2500** rpm
